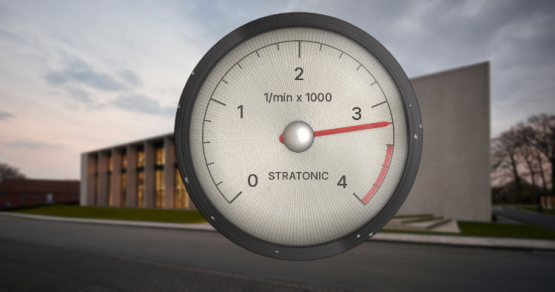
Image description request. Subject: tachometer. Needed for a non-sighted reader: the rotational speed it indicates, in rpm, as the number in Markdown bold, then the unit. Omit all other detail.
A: **3200** rpm
